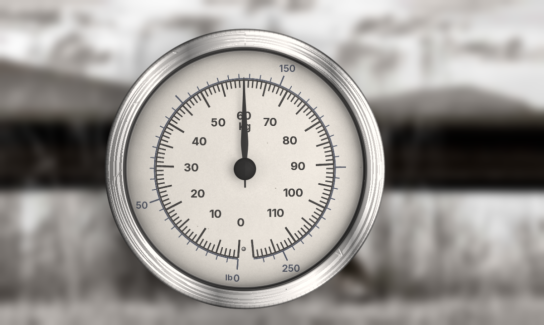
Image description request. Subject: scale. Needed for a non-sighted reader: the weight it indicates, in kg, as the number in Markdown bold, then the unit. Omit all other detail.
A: **60** kg
